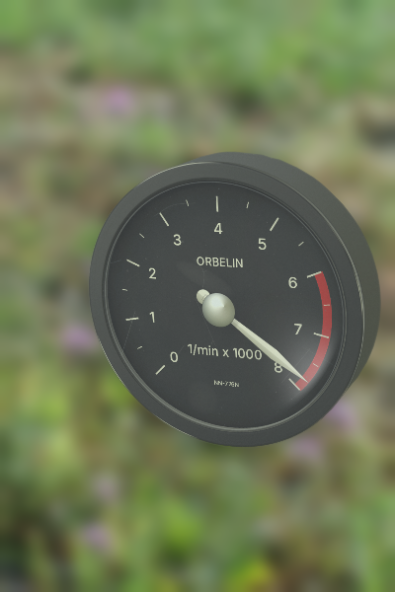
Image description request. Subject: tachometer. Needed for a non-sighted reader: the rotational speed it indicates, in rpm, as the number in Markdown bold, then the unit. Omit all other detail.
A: **7750** rpm
